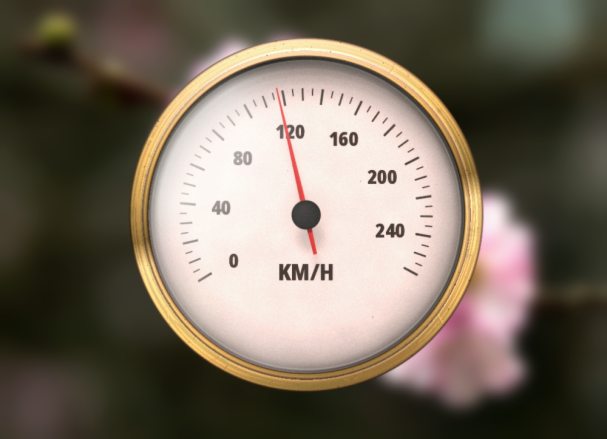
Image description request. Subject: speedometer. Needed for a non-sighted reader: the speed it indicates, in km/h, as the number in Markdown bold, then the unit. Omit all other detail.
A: **117.5** km/h
